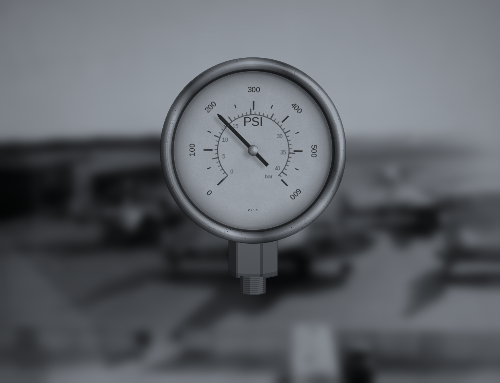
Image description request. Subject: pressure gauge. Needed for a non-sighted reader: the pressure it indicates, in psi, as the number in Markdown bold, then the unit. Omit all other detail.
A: **200** psi
